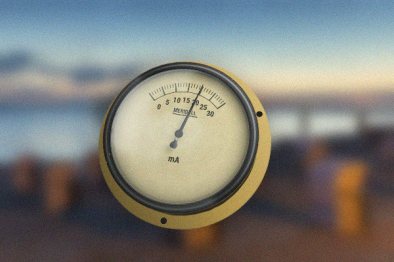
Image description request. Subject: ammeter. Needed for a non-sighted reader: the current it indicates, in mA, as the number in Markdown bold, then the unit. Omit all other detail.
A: **20** mA
